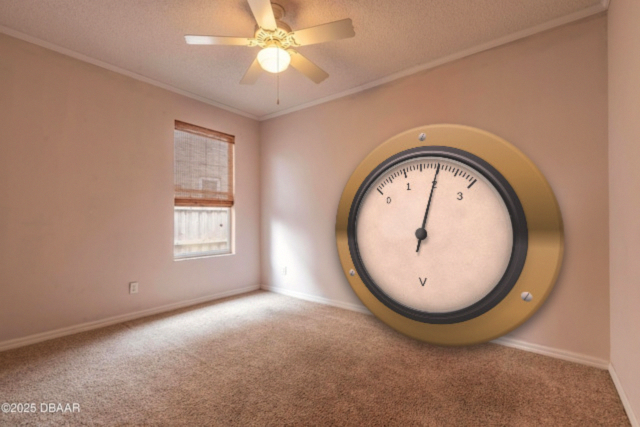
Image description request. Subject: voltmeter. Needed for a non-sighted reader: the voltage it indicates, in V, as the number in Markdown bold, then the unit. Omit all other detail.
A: **2** V
